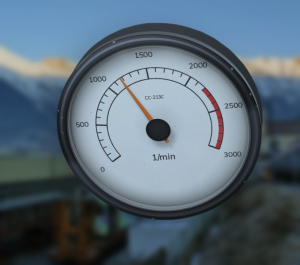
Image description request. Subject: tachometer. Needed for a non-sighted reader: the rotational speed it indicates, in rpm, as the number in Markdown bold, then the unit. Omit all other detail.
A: **1200** rpm
